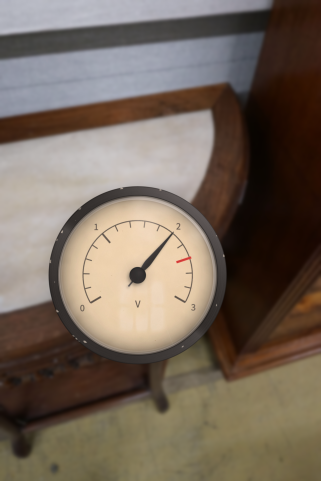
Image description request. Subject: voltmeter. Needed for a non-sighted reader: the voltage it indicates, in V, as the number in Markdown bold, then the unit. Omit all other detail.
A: **2** V
